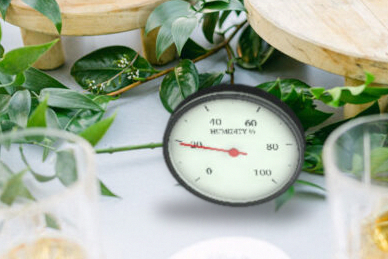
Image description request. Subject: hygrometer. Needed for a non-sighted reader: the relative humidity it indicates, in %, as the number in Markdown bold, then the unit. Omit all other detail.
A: **20** %
